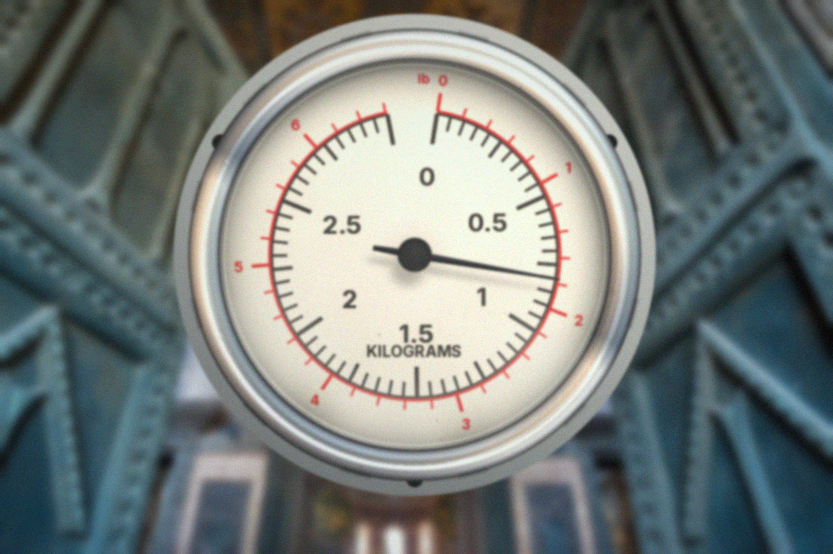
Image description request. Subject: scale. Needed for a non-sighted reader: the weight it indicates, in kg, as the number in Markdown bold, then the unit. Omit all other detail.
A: **0.8** kg
